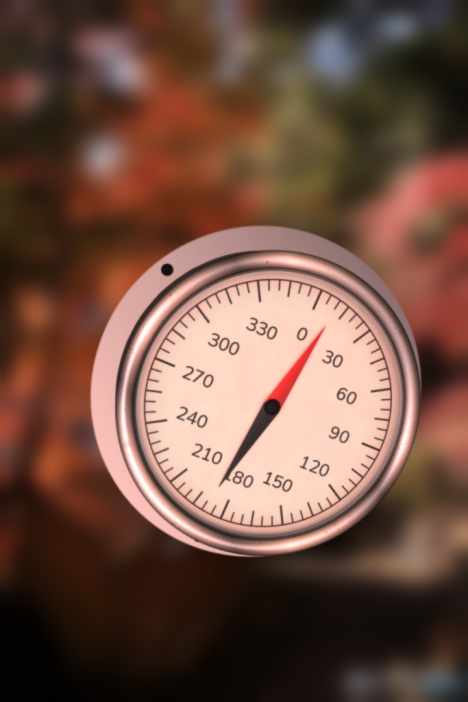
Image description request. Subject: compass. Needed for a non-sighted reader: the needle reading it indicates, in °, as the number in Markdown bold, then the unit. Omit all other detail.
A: **10** °
